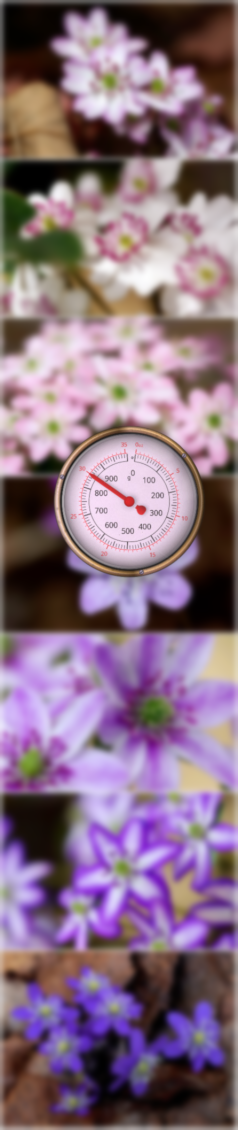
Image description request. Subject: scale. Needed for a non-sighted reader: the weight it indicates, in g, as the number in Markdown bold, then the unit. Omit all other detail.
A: **850** g
